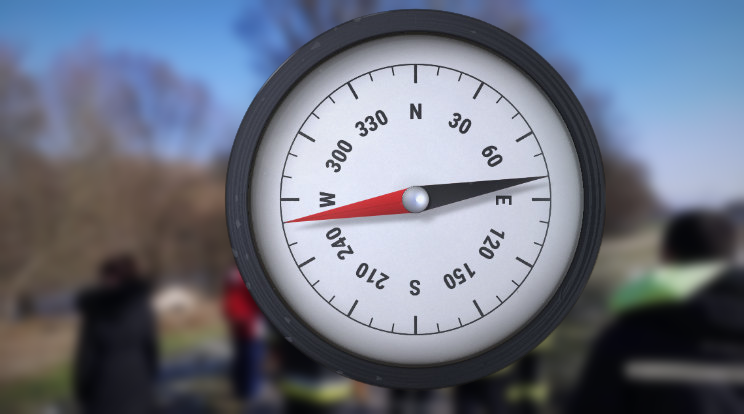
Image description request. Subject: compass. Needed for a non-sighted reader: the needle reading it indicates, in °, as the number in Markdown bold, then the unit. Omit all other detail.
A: **260** °
